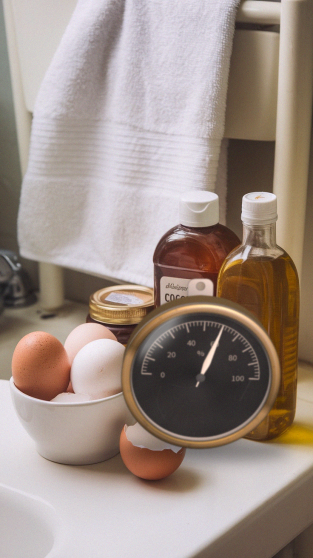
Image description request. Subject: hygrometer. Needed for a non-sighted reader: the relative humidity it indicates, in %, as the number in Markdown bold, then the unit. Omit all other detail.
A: **60** %
